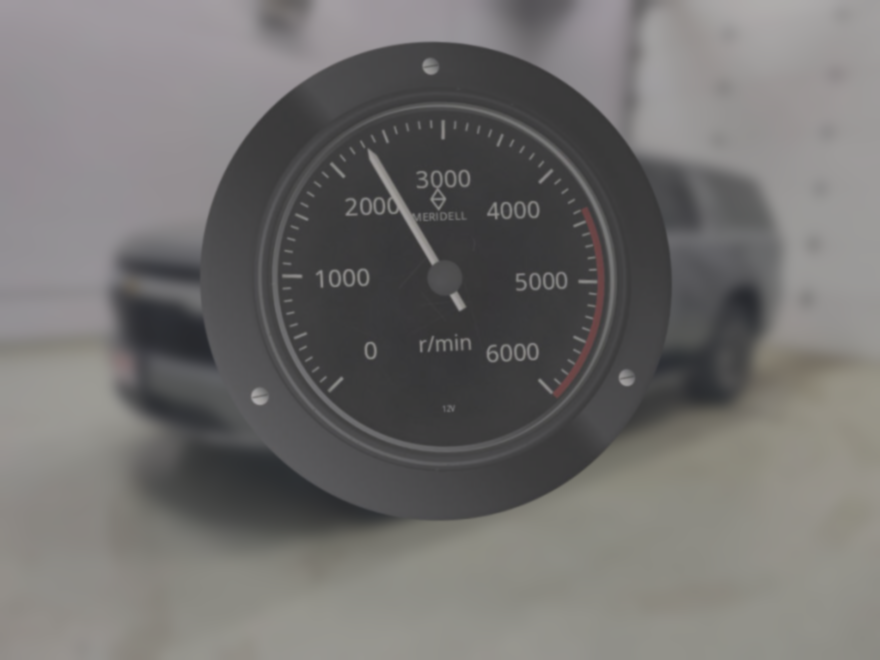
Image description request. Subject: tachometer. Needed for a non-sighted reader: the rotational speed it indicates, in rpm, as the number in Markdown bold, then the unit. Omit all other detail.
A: **2300** rpm
